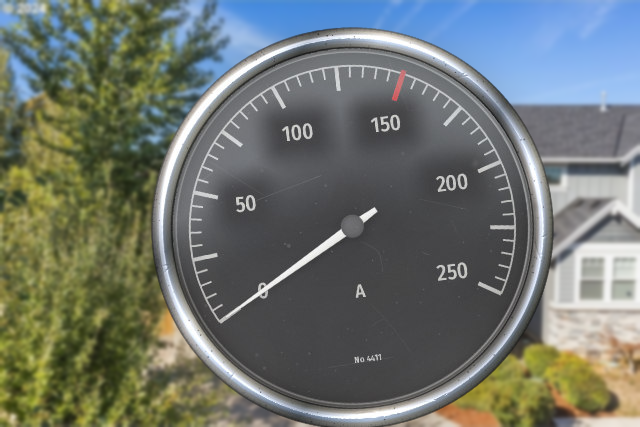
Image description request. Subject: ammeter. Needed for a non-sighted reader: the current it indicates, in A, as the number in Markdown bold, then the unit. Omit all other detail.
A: **0** A
